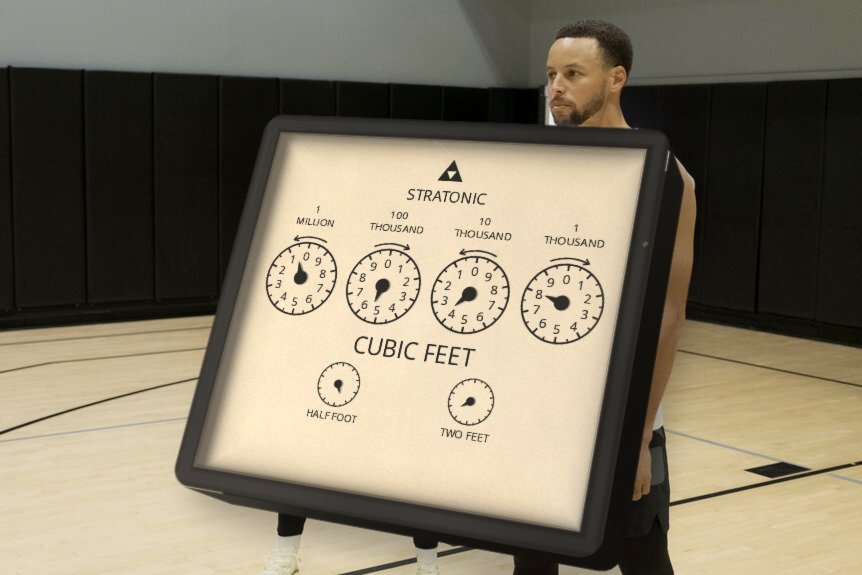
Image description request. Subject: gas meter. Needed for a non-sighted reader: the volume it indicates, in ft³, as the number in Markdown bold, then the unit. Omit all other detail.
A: **53800** ft³
